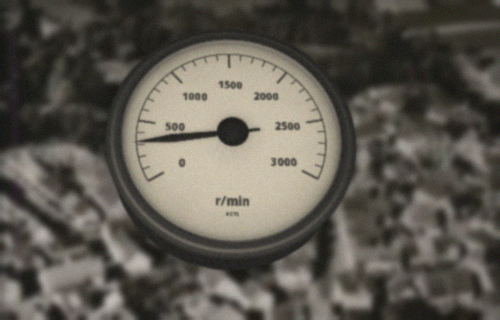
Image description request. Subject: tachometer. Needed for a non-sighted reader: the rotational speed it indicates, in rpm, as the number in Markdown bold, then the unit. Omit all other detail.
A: **300** rpm
